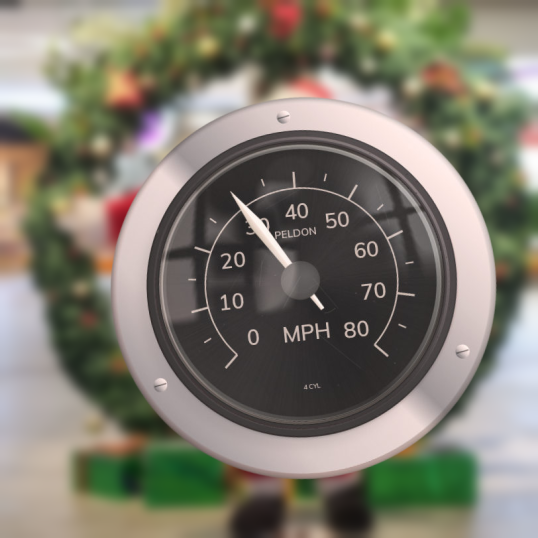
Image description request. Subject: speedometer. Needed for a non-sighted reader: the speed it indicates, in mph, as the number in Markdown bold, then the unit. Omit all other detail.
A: **30** mph
